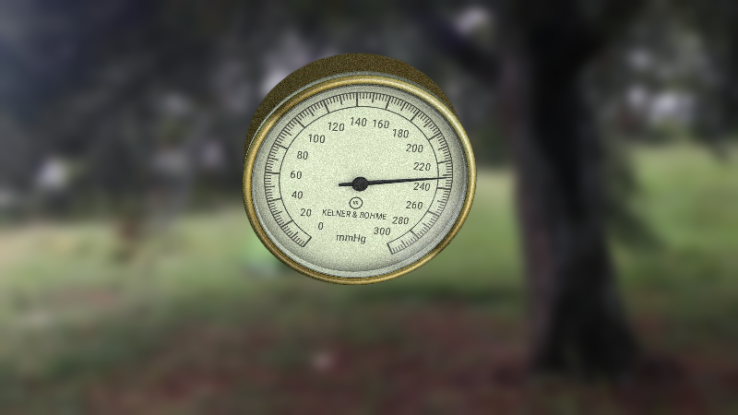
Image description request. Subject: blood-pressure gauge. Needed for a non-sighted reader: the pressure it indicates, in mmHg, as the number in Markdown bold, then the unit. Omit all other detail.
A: **230** mmHg
